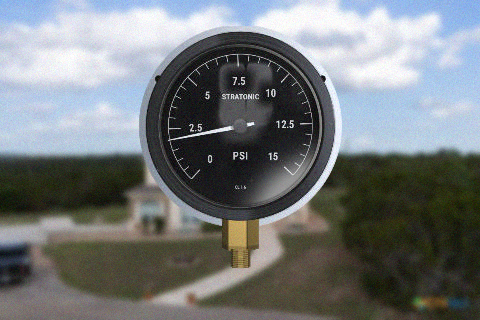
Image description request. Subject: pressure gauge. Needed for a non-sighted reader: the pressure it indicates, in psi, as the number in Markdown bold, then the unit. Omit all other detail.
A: **2** psi
